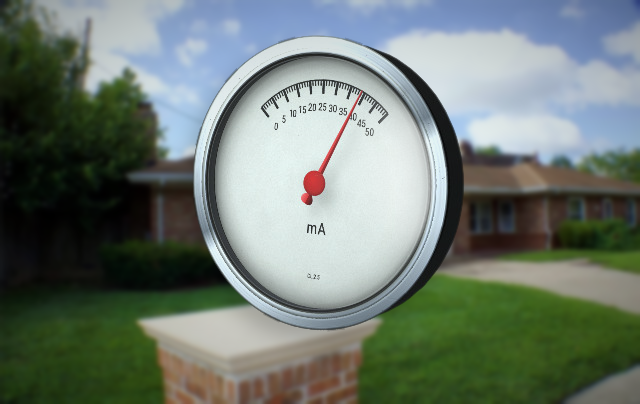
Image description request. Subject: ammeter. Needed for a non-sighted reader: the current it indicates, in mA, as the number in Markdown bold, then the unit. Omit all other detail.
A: **40** mA
